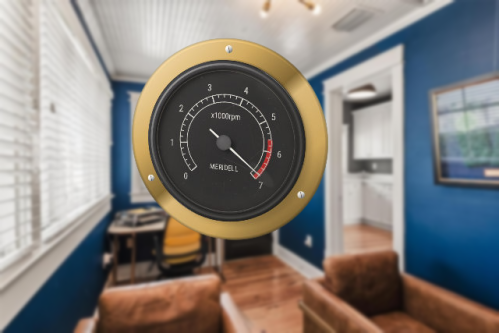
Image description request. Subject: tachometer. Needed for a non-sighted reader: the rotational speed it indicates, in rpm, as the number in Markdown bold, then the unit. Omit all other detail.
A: **6800** rpm
